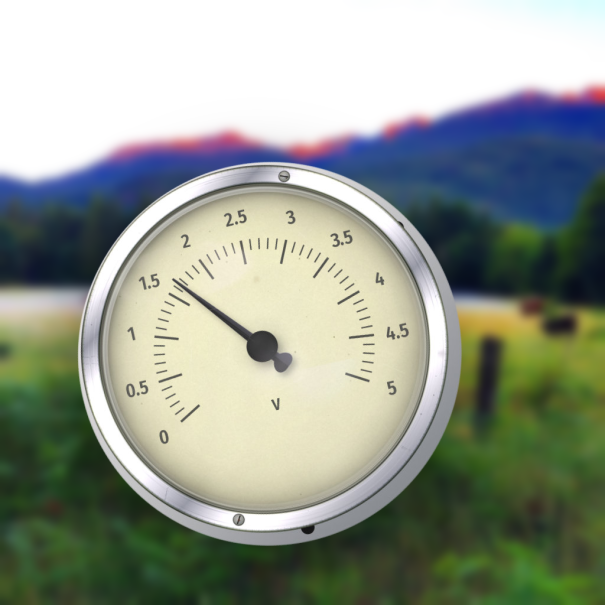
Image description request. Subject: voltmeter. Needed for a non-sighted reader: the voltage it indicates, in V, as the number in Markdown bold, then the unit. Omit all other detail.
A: **1.65** V
